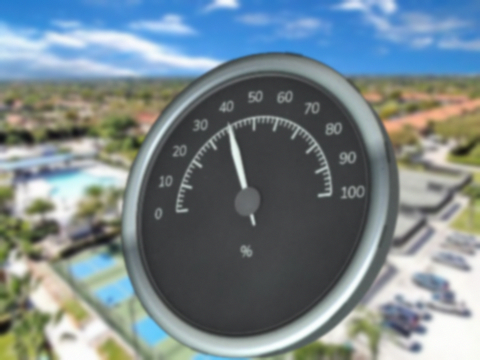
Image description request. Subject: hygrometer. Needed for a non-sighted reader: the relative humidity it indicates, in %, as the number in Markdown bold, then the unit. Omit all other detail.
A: **40** %
